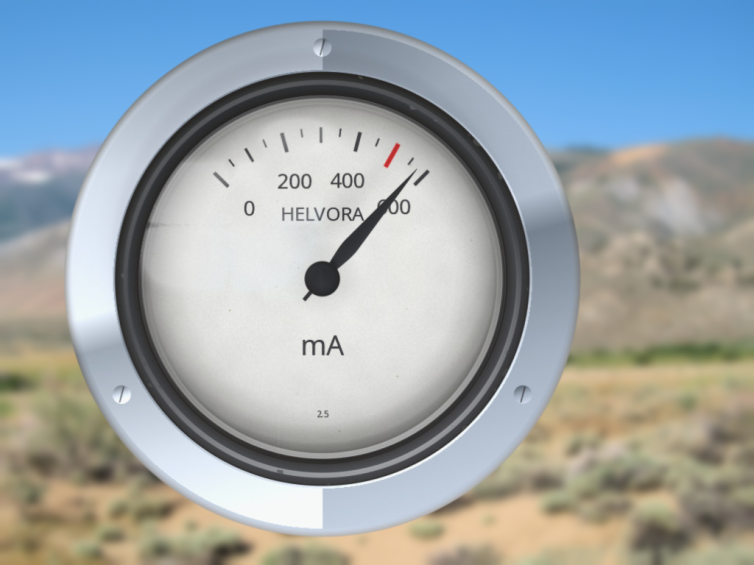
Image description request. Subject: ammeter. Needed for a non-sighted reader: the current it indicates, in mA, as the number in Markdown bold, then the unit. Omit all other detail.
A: **575** mA
